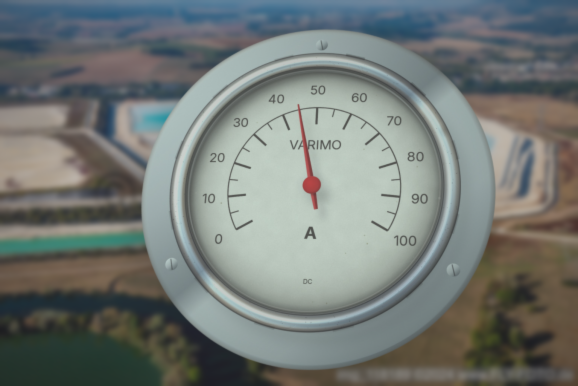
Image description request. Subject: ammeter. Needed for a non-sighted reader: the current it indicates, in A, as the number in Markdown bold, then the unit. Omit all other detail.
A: **45** A
